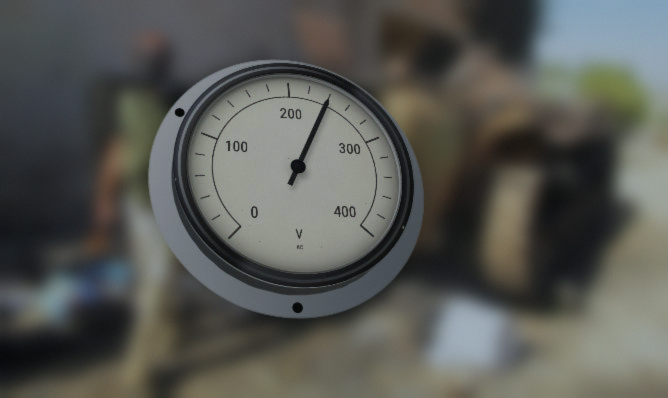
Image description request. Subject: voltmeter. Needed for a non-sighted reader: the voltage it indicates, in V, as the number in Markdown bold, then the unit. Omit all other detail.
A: **240** V
